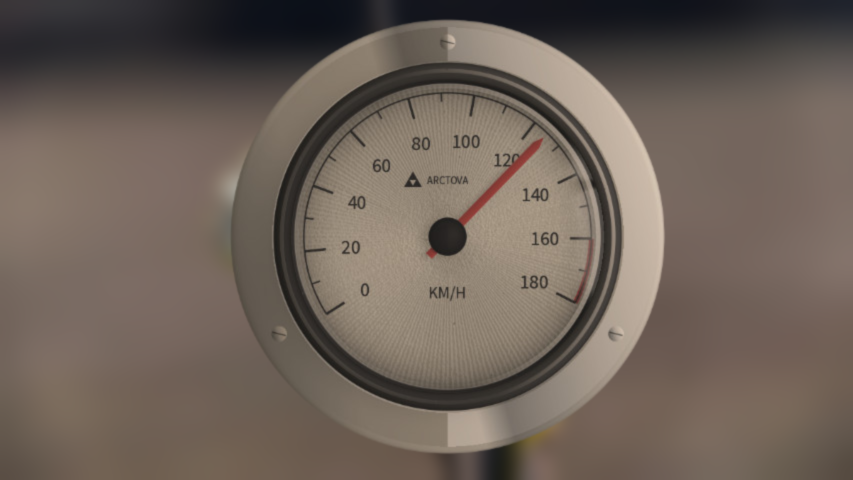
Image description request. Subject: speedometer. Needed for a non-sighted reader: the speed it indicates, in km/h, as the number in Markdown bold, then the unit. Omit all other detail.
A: **125** km/h
